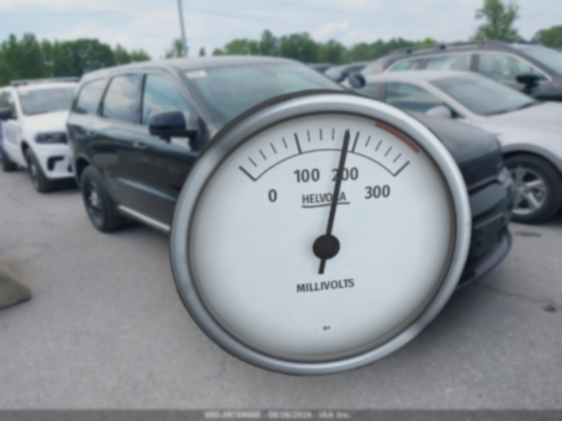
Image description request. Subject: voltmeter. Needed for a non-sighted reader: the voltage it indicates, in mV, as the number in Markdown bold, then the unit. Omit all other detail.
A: **180** mV
